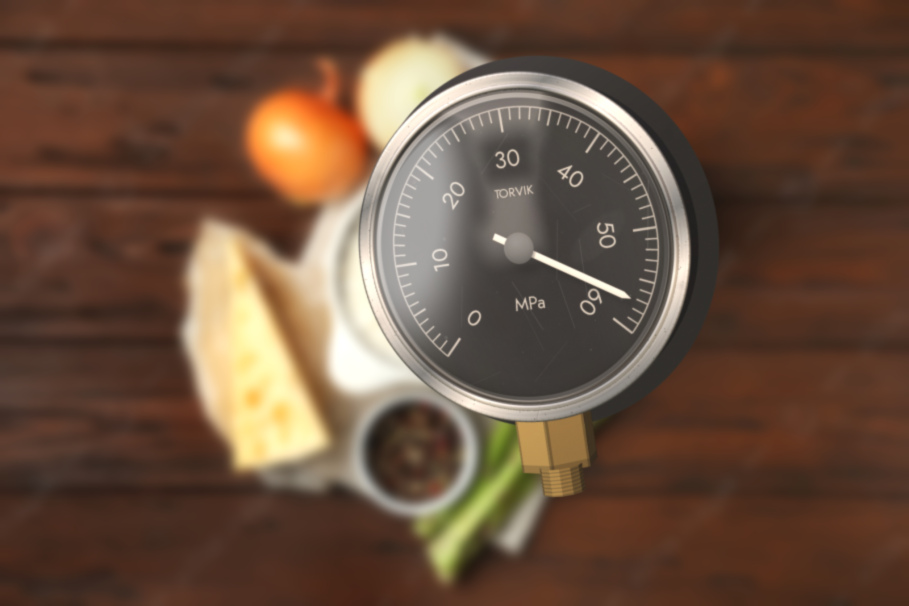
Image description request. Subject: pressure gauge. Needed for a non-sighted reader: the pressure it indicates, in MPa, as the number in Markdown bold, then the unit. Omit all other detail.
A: **57** MPa
